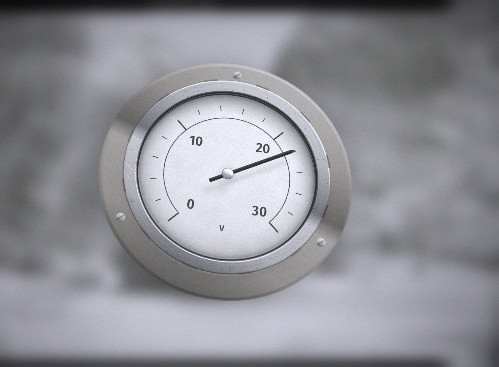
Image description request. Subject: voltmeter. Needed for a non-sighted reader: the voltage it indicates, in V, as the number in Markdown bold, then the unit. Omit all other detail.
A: **22** V
